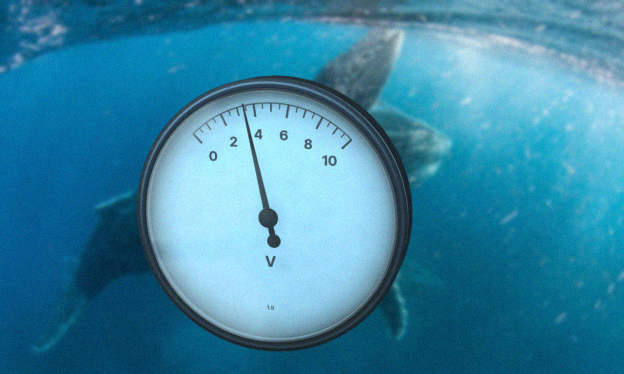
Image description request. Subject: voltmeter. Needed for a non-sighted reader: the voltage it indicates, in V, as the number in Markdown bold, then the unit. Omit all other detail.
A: **3.5** V
